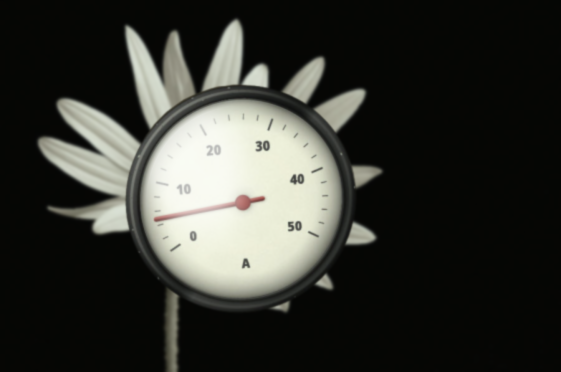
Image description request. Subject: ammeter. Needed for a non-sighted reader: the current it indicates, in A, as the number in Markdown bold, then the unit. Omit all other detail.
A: **5** A
